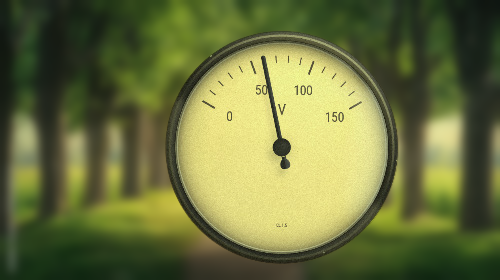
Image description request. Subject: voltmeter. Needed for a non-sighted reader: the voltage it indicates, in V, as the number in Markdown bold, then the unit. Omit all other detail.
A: **60** V
